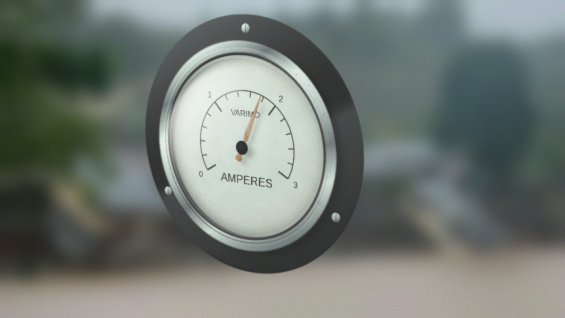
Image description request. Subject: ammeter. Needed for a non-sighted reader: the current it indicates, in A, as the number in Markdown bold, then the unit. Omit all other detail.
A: **1.8** A
